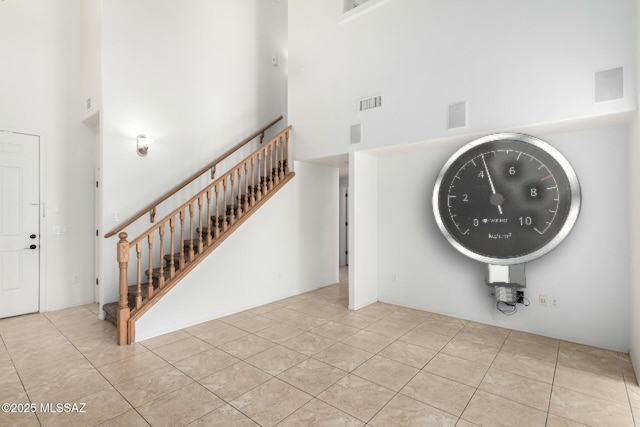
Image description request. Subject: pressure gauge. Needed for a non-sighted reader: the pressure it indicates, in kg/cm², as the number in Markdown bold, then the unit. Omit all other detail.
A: **4.5** kg/cm²
